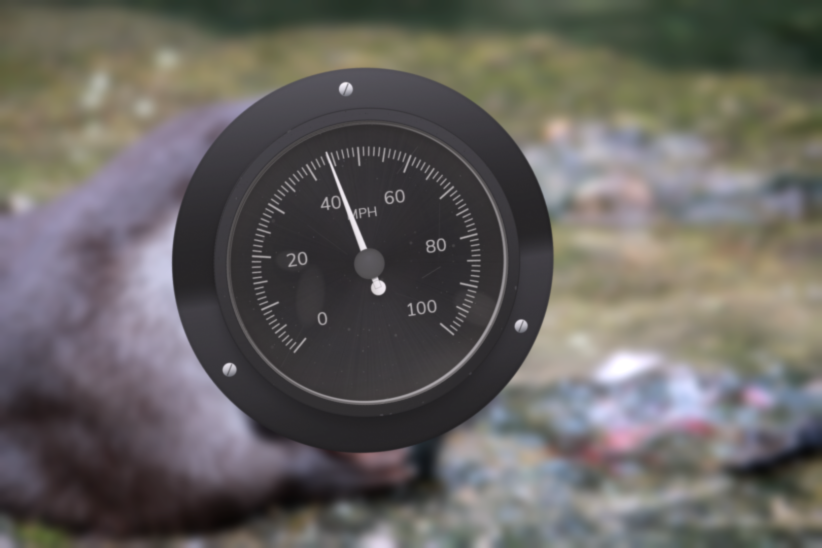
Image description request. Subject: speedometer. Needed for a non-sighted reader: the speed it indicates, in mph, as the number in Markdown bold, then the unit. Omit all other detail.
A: **44** mph
